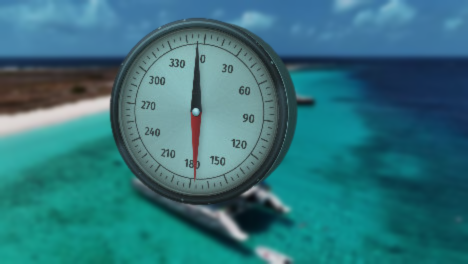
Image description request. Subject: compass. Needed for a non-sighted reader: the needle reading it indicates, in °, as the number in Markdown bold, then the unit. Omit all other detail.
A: **175** °
